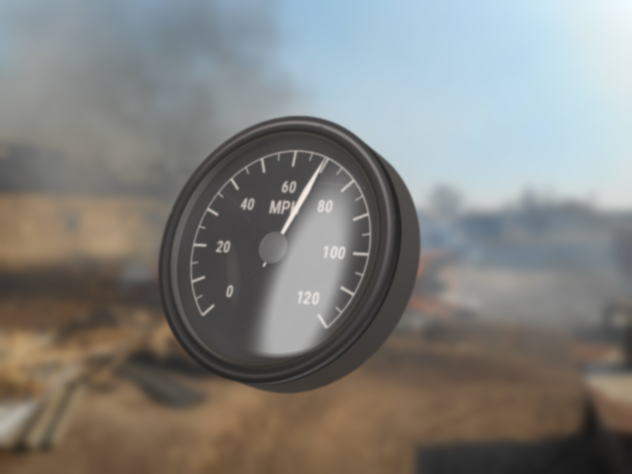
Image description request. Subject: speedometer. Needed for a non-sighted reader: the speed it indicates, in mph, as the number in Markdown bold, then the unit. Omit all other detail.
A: **70** mph
